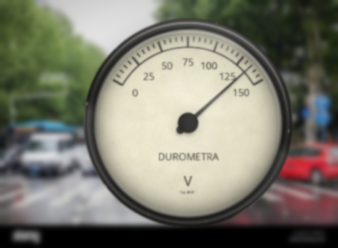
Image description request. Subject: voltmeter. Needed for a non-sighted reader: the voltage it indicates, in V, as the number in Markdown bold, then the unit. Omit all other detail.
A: **135** V
